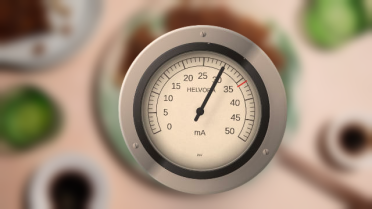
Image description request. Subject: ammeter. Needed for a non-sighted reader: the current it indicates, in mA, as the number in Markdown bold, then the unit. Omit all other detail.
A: **30** mA
